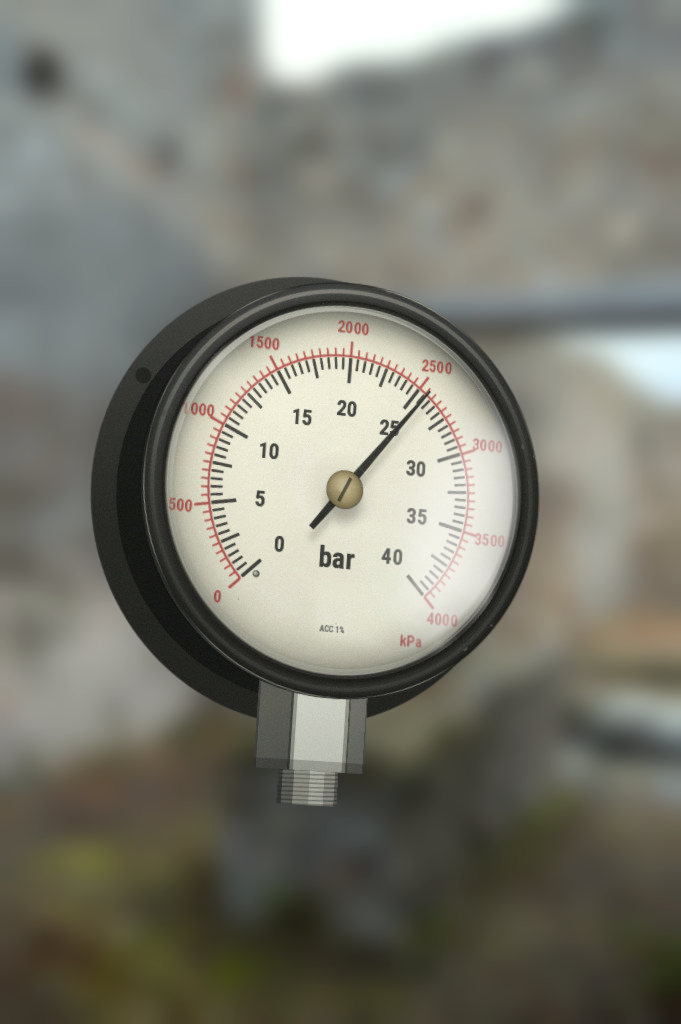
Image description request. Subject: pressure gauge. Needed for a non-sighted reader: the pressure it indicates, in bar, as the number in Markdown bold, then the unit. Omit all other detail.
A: **25.5** bar
